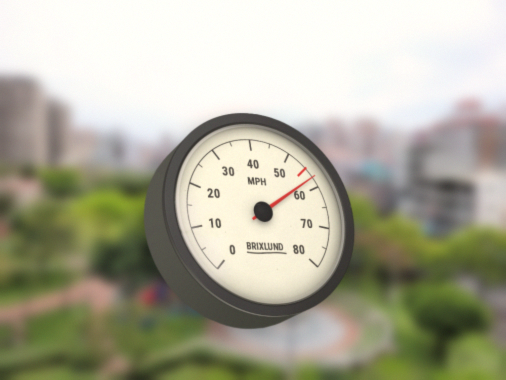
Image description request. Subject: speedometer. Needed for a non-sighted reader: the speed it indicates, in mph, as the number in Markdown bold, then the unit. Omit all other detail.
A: **57.5** mph
